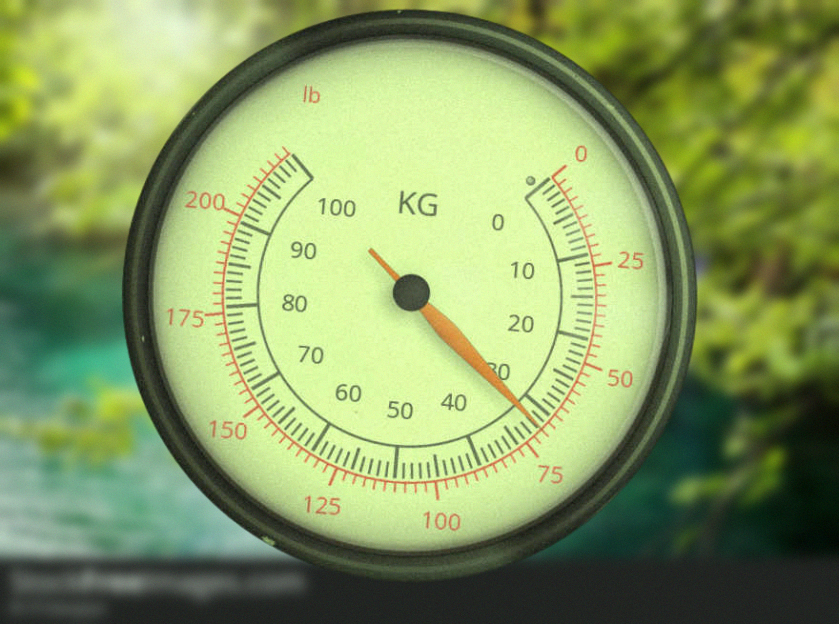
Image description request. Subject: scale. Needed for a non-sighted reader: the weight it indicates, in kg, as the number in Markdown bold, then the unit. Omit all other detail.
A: **32** kg
